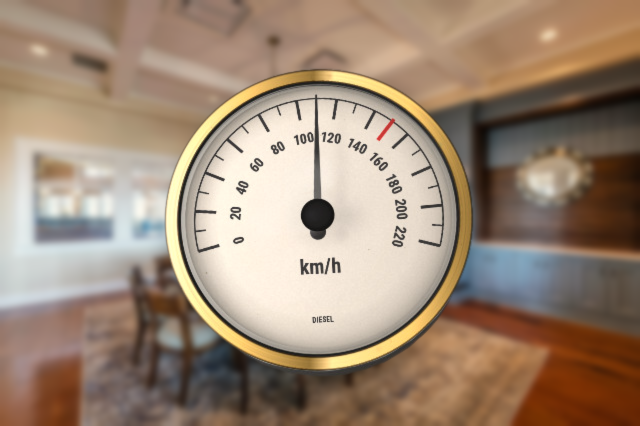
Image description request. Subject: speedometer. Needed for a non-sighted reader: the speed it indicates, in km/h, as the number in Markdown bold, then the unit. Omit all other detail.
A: **110** km/h
